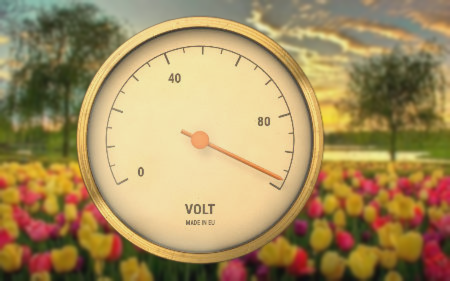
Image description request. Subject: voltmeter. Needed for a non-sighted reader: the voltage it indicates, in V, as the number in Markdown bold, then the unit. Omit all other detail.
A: **97.5** V
